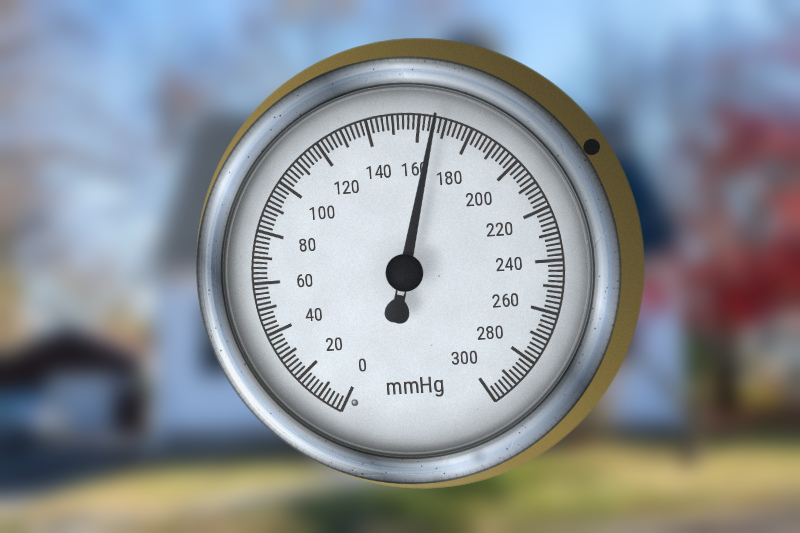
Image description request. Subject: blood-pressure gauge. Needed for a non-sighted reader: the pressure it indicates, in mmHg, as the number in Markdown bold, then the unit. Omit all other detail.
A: **166** mmHg
